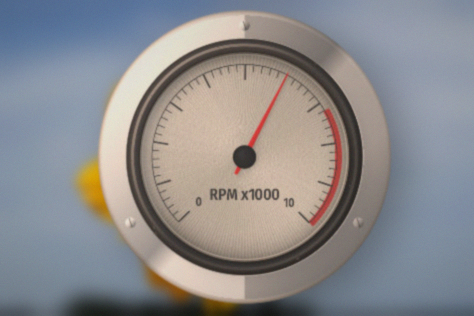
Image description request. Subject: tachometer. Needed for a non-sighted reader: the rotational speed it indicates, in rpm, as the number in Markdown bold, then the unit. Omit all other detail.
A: **6000** rpm
